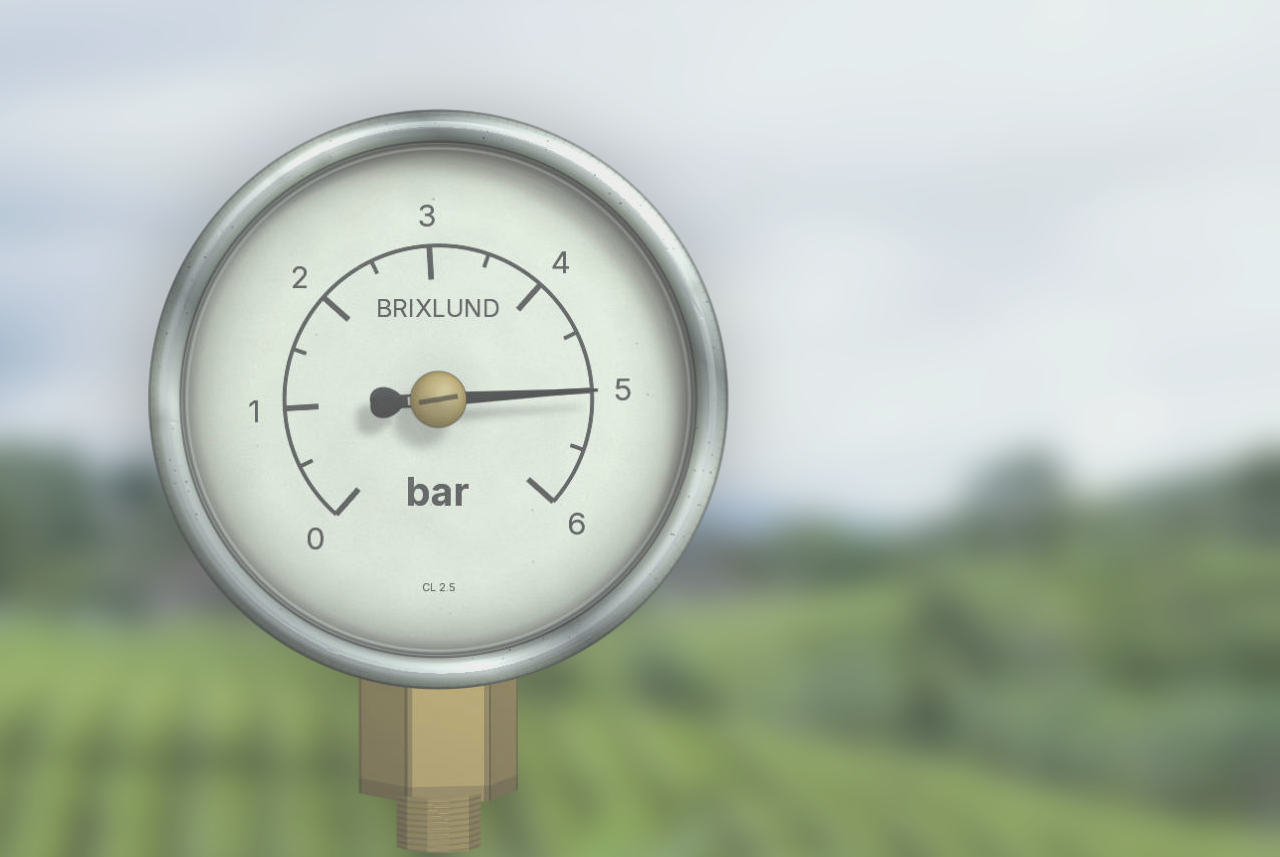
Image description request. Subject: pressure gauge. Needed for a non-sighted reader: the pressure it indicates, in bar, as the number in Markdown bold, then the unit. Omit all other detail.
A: **5** bar
